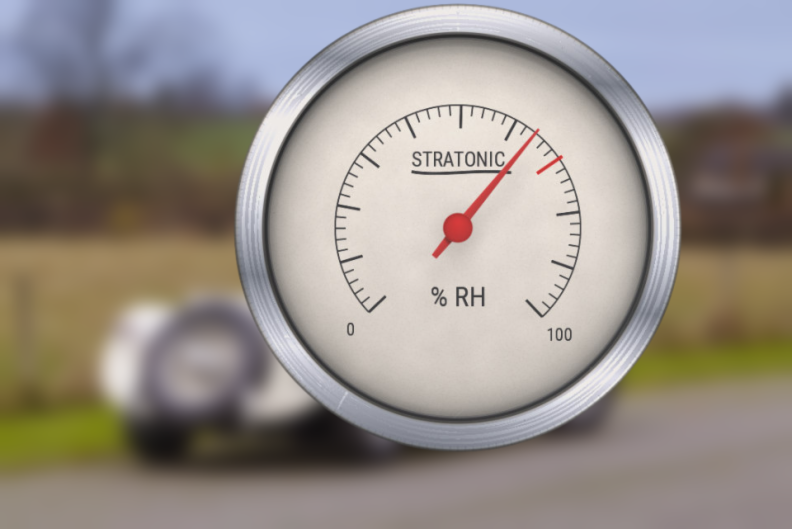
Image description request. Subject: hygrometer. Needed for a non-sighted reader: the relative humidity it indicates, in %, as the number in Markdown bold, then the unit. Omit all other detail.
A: **64** %
